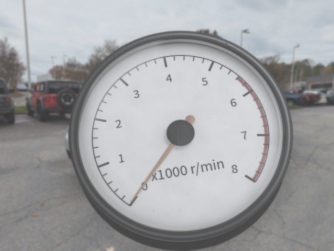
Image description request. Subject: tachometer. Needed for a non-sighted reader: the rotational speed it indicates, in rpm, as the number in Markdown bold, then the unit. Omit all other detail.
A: **0** rpm
